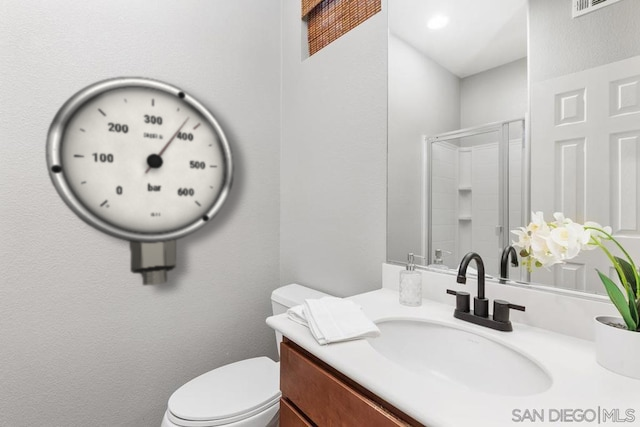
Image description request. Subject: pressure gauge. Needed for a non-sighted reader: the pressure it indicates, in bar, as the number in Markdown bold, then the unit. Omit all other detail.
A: **375** bar
